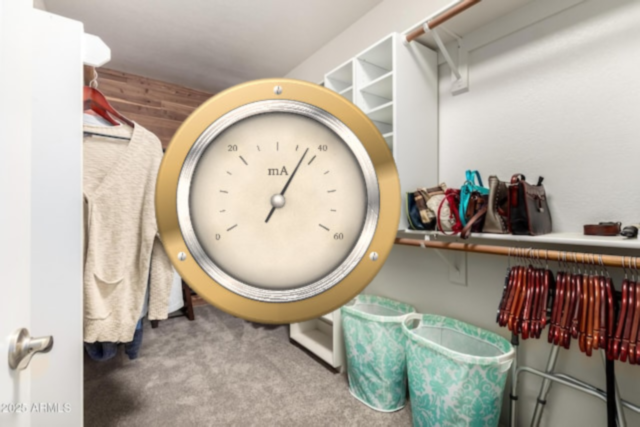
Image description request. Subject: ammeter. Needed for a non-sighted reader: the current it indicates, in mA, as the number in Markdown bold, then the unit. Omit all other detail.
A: **37.5** mA
